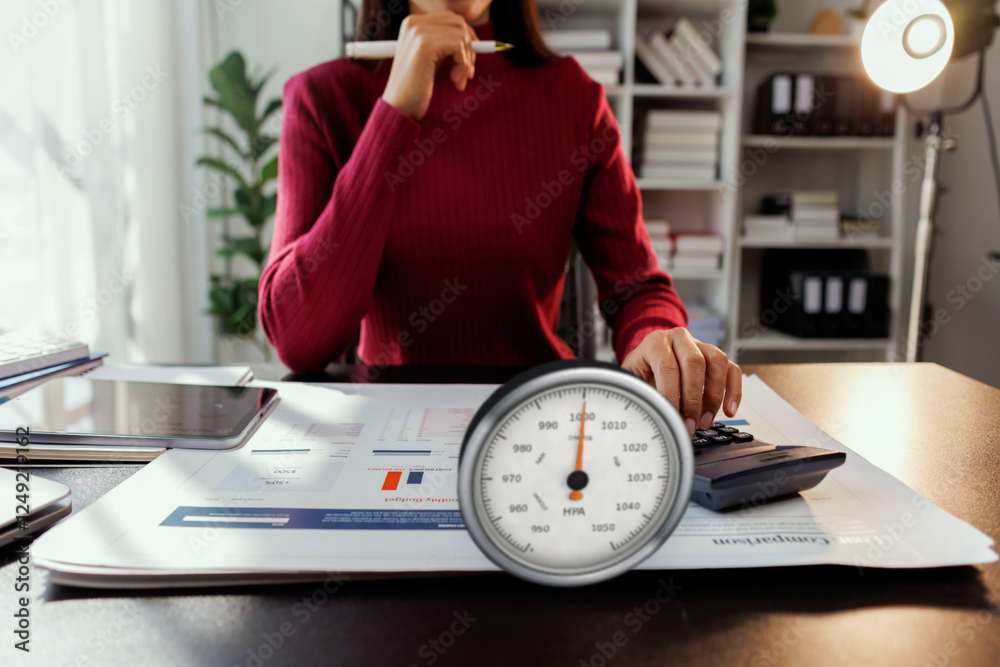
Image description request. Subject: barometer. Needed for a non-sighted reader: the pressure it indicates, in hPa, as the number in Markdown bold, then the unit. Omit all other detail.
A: **1000** hPa
